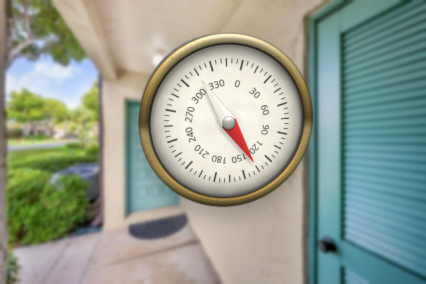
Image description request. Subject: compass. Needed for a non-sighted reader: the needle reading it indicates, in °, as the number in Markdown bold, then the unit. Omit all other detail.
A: **135** °
